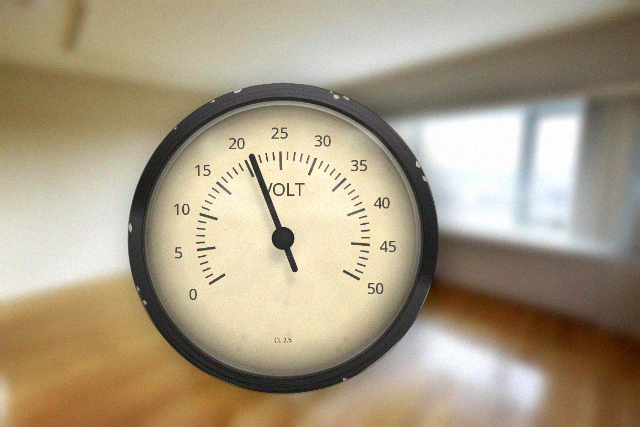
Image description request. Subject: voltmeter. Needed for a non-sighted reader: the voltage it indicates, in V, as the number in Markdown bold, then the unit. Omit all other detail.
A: **21** V
